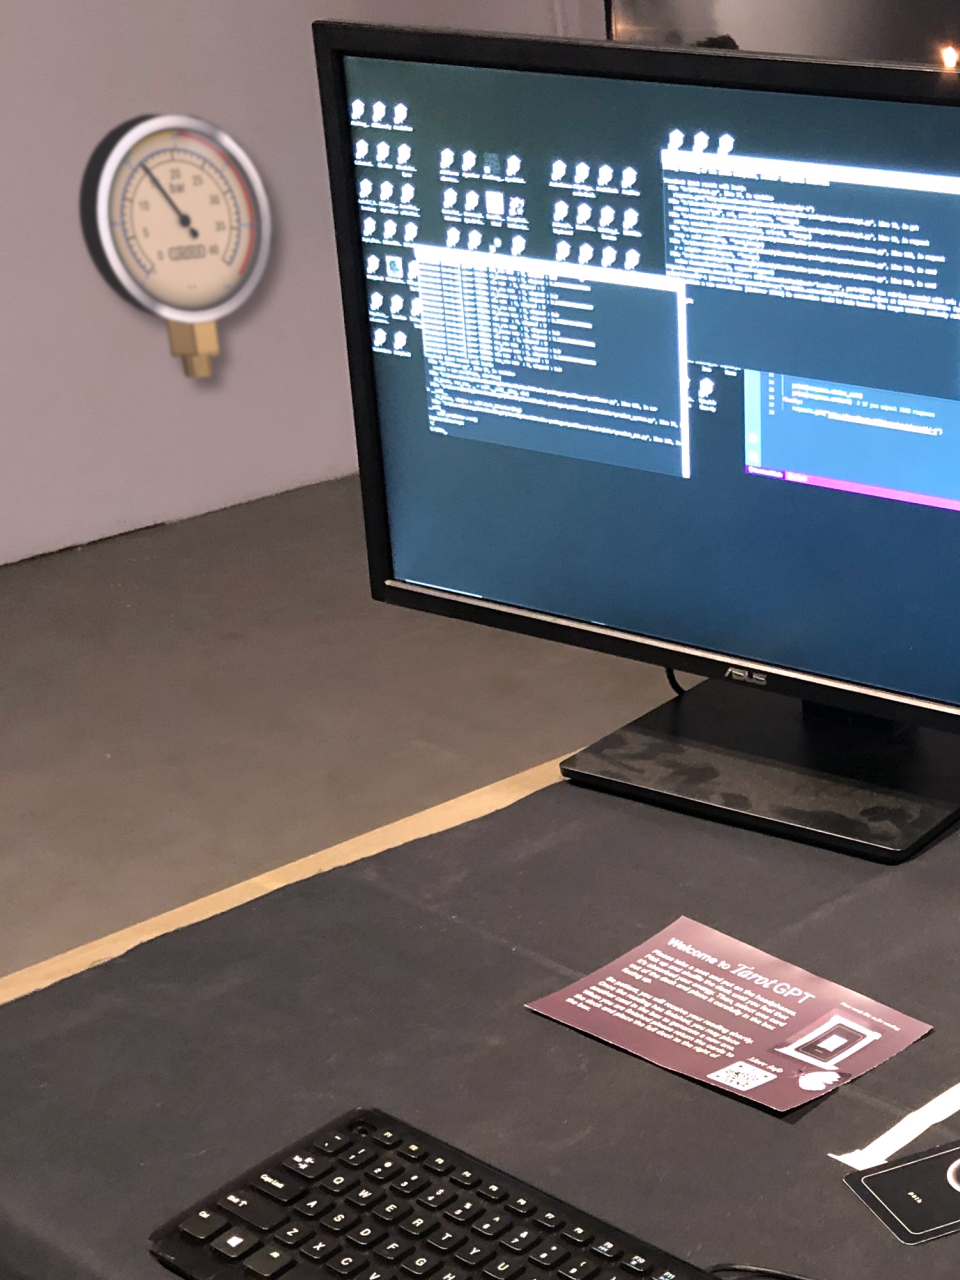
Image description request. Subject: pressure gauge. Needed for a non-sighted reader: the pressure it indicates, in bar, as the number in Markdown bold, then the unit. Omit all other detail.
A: **15** bar
